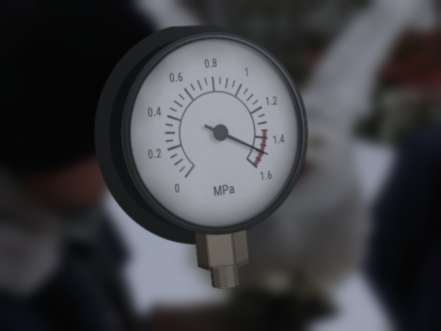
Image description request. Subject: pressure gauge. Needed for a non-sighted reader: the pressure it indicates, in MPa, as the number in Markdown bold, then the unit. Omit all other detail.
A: **1.5** MPa
